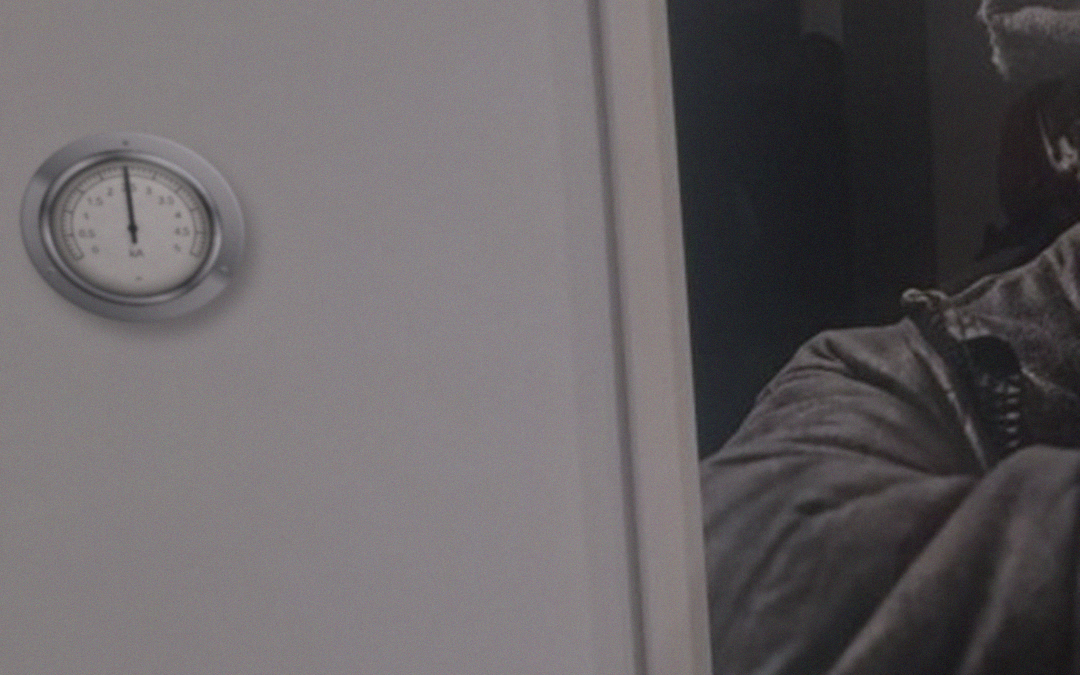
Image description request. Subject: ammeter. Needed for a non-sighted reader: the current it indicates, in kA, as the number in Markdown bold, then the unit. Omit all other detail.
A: **2.5** kA
